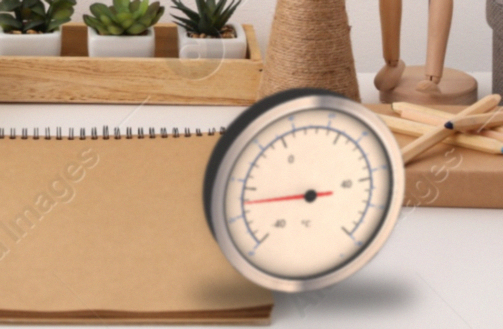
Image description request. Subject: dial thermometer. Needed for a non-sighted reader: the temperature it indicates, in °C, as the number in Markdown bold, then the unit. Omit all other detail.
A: **-24** °C
